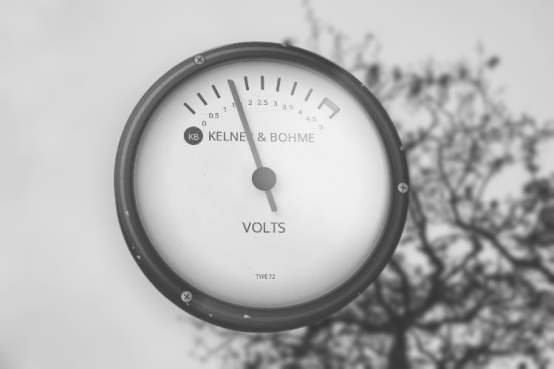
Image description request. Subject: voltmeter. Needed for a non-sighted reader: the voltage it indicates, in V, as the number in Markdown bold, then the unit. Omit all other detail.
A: **1.5** V
